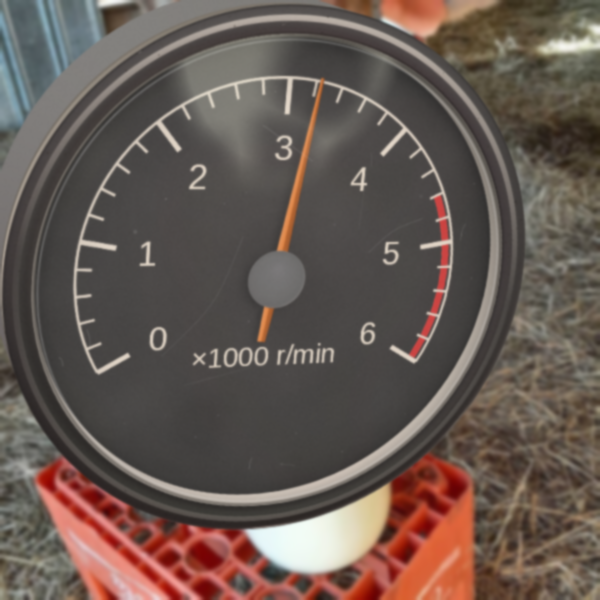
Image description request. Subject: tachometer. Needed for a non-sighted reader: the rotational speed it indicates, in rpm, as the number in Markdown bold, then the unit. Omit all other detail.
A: **3200** rpm
